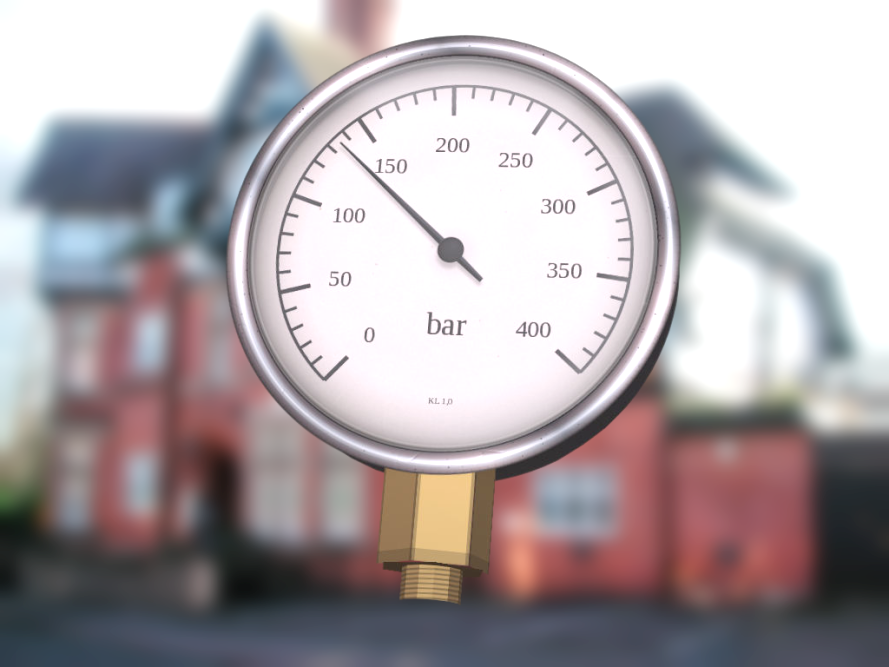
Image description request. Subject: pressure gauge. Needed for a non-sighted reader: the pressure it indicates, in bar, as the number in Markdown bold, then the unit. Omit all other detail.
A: **135** bar
